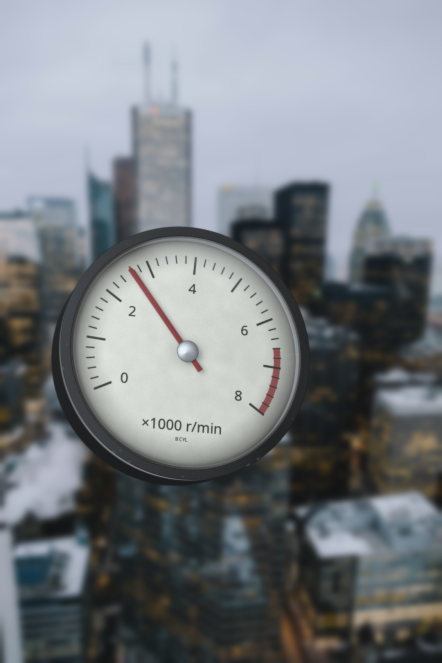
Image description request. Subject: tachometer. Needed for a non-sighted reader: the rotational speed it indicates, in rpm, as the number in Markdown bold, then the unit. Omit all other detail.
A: **2600** rpm
